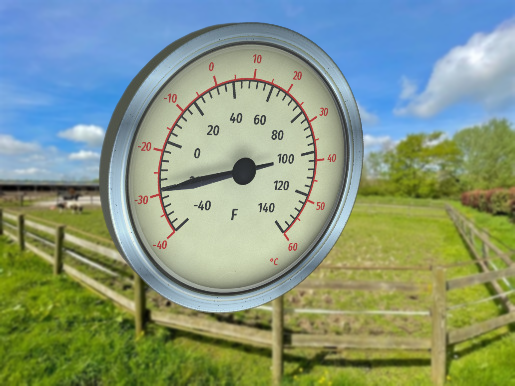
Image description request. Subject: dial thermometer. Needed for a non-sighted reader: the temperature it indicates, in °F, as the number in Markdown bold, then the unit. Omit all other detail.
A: **-20** °F
